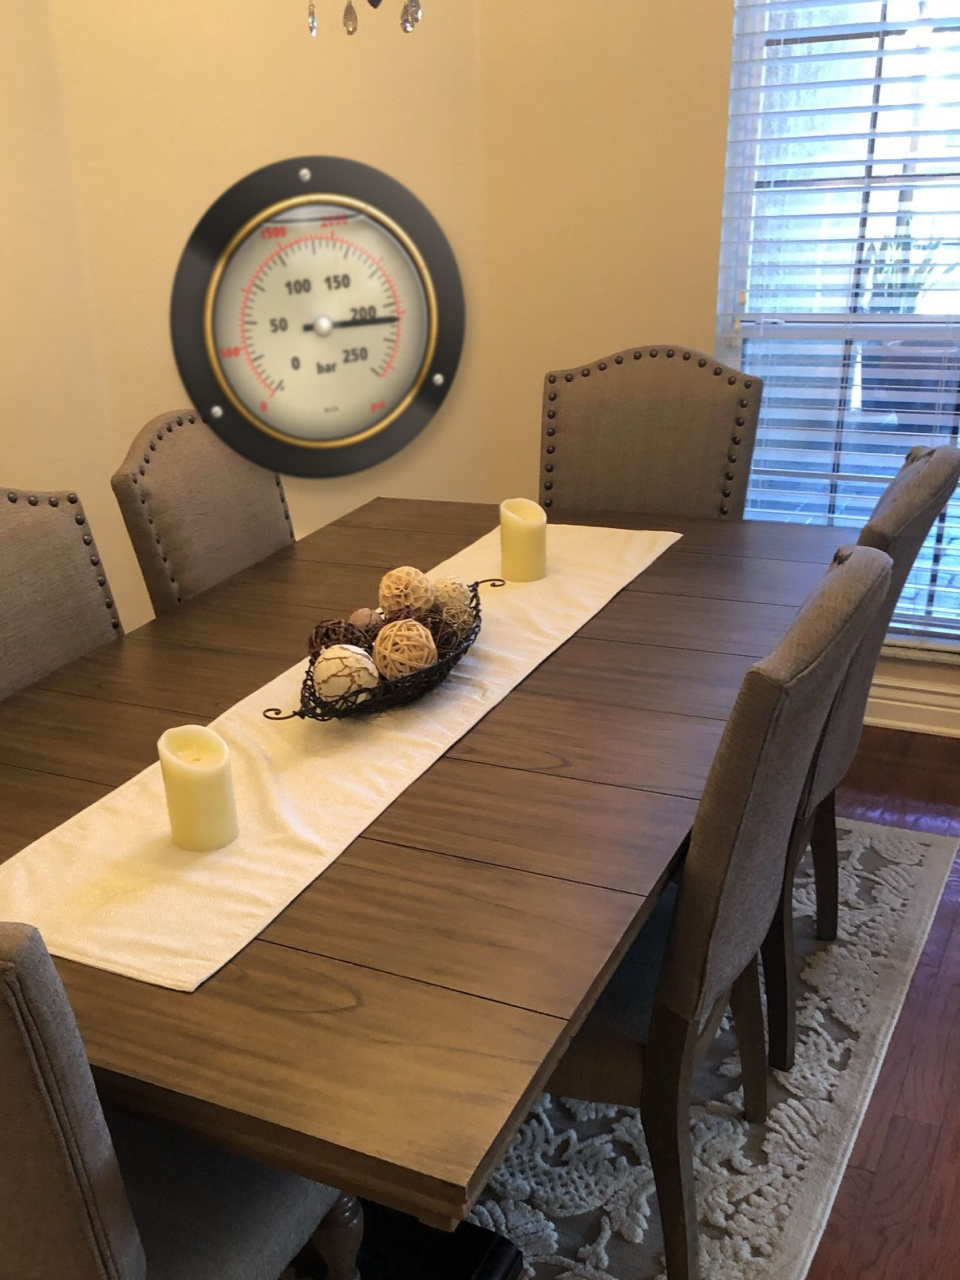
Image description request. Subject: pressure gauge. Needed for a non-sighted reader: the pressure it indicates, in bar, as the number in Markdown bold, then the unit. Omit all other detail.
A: **210** bar
